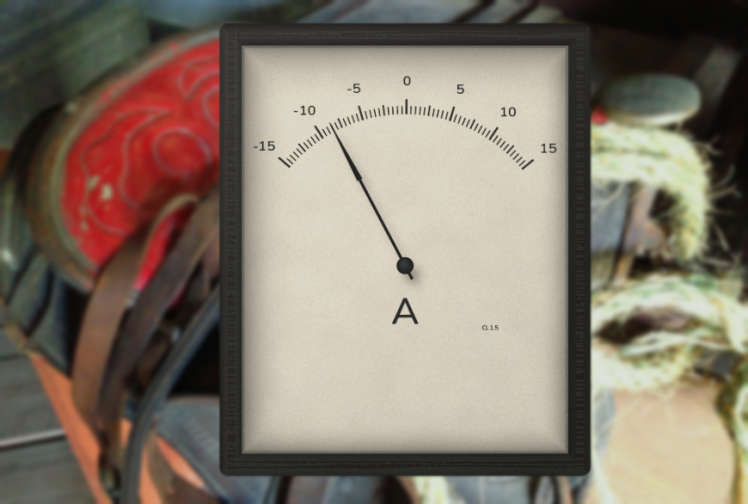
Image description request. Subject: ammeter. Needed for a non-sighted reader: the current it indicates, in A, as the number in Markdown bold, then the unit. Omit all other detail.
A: **-8.5** A
